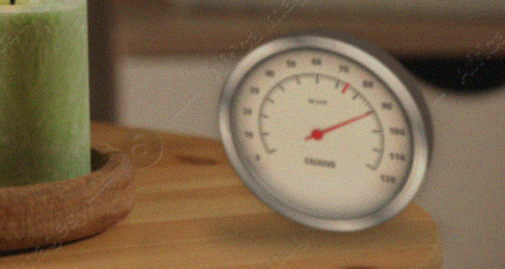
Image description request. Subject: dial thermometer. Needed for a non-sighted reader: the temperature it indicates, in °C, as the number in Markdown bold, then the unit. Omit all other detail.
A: **90** °C
